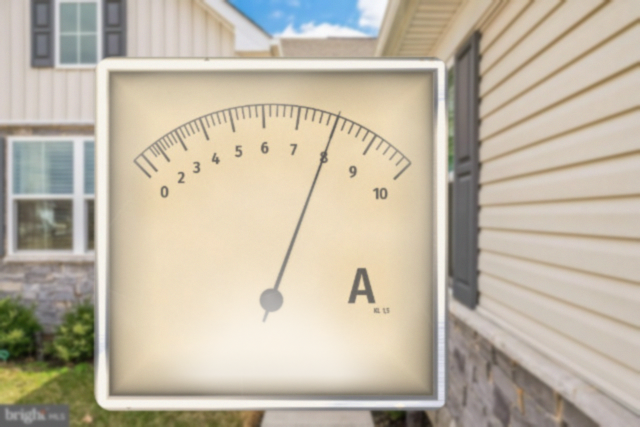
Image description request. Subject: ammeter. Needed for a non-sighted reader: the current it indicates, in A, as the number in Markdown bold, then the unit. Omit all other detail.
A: **8** A
